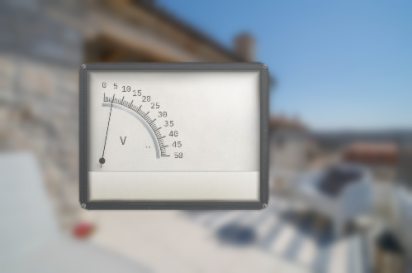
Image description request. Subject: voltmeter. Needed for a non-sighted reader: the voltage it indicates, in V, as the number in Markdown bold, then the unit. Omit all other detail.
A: **5** V
